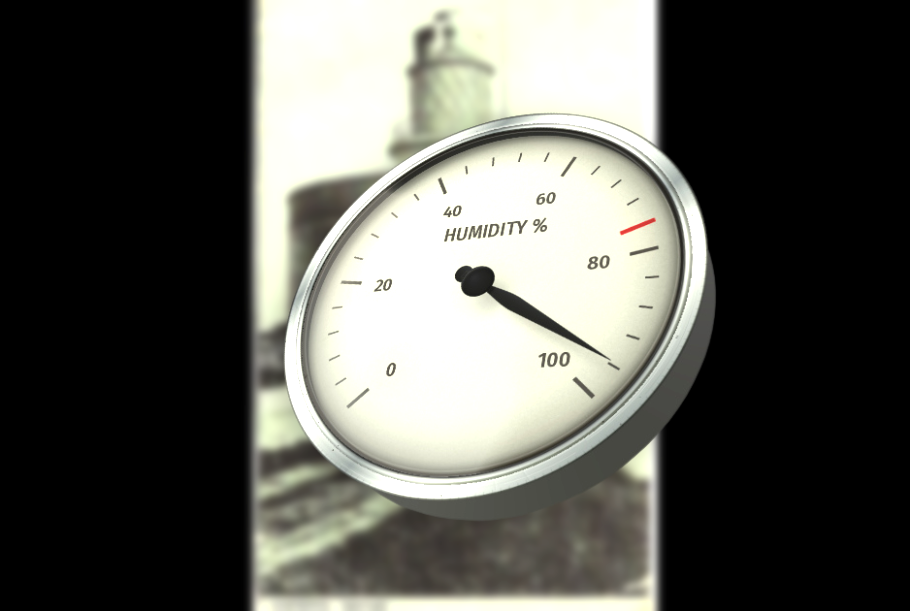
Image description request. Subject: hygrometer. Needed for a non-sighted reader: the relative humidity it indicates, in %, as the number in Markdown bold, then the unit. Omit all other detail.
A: **96** %
